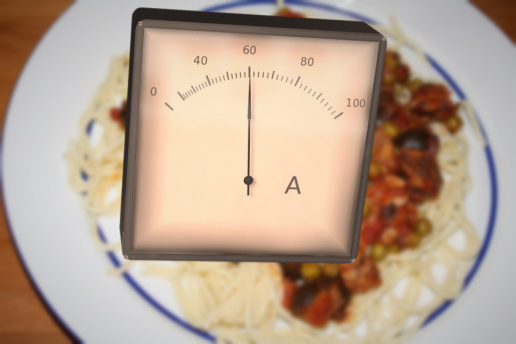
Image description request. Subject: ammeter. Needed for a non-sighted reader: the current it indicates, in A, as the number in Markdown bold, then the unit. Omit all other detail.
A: **60** A
